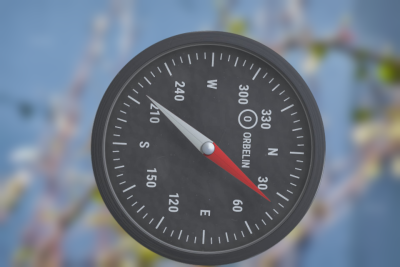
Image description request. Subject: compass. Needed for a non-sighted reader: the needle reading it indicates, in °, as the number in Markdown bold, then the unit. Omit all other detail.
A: **37.5** °
